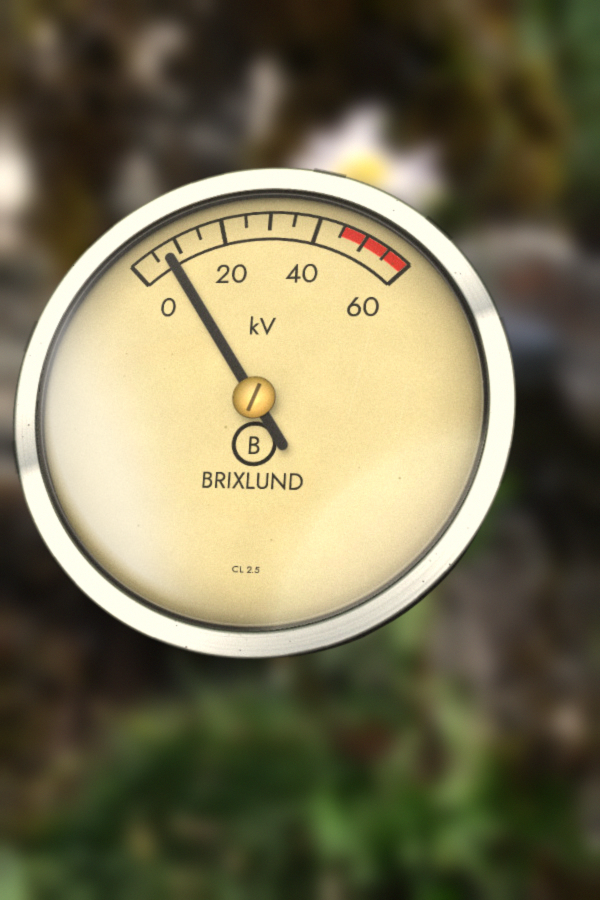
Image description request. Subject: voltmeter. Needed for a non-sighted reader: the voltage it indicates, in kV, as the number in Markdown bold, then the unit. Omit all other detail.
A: **7.5** kV
